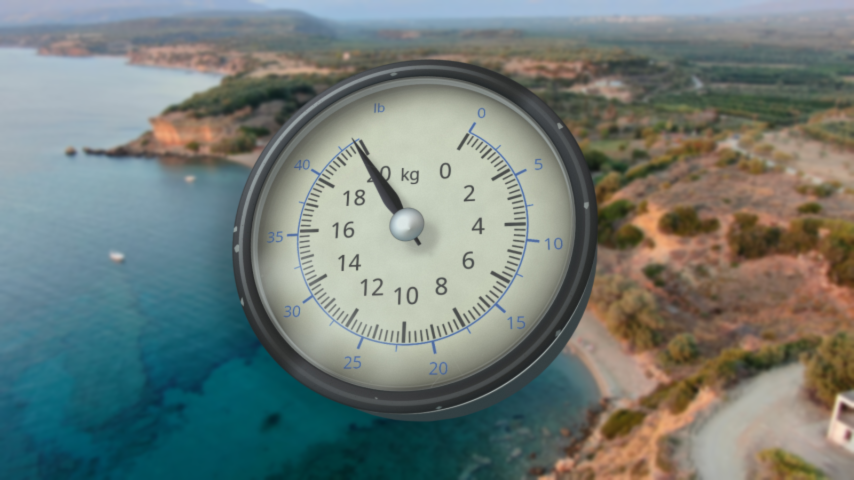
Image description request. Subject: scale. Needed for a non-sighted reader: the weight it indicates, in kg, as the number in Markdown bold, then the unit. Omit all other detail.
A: **19.8** kg
